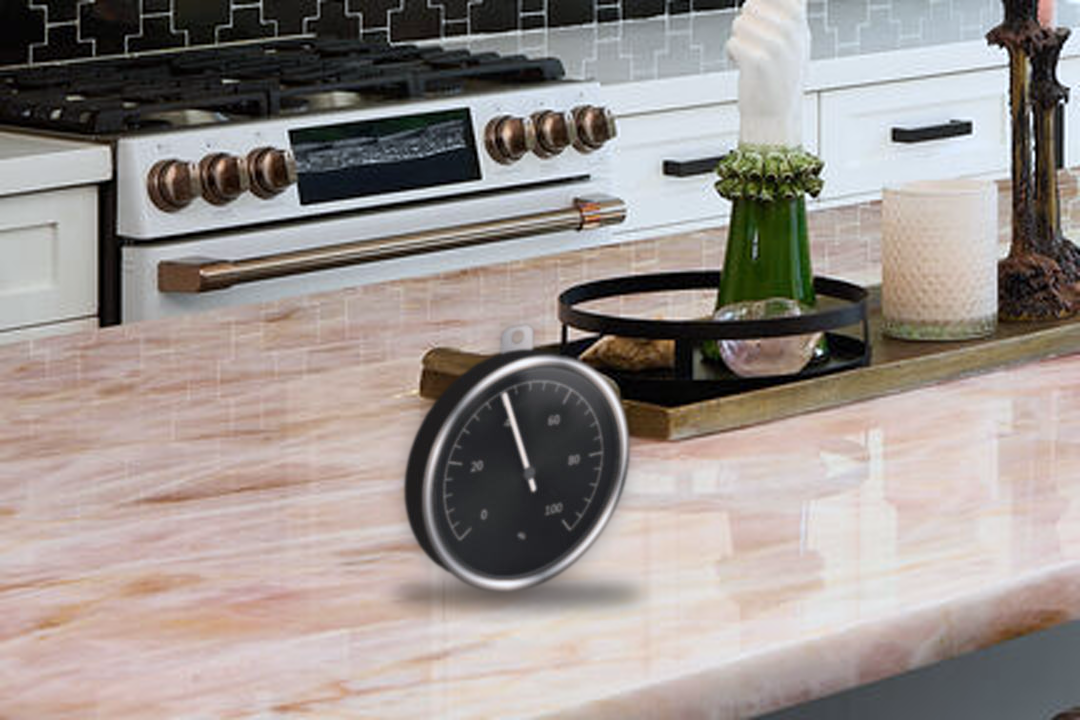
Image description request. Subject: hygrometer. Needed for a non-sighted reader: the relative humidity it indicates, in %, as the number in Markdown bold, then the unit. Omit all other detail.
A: **40** %
